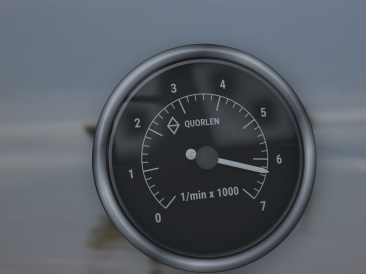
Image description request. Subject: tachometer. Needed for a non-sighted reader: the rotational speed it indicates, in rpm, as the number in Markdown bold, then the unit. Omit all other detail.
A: **6300** rpm
